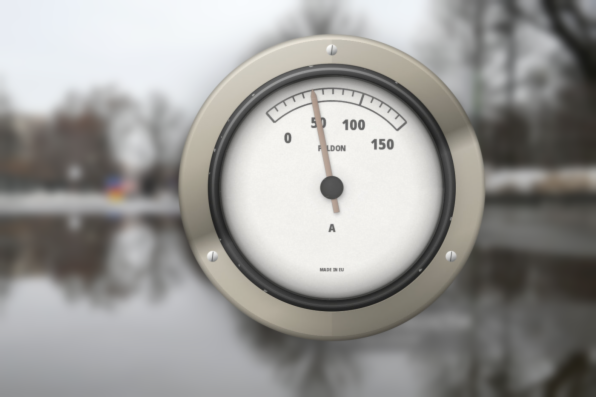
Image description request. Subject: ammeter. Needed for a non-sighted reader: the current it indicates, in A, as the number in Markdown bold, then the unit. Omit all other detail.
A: **50** A
